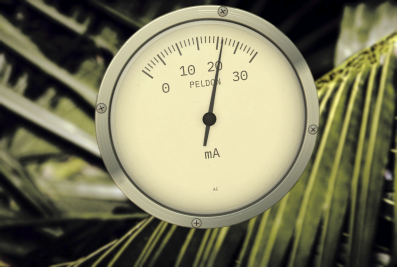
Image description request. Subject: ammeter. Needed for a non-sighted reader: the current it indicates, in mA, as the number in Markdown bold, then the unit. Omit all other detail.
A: **21** mA
